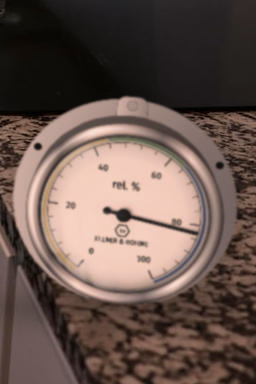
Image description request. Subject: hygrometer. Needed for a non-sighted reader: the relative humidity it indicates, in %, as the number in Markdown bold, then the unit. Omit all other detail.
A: **82** %
